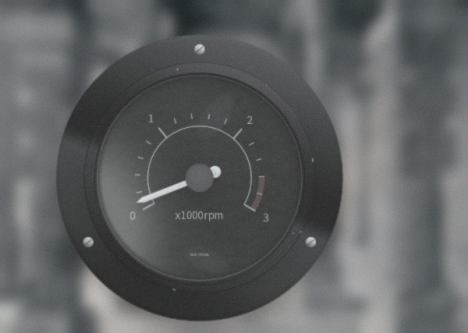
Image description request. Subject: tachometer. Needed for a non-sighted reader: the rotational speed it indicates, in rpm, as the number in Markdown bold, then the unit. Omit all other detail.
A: **100** rpm
